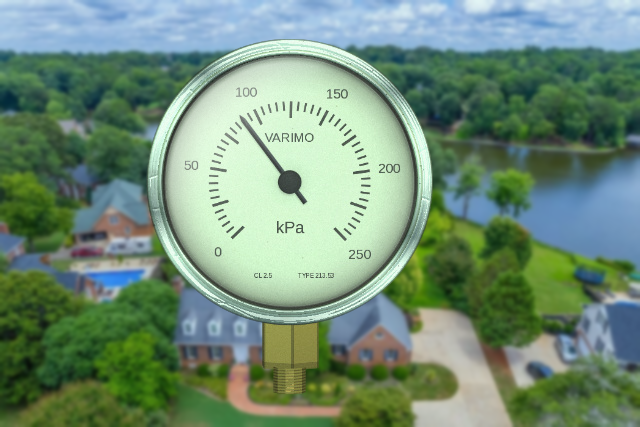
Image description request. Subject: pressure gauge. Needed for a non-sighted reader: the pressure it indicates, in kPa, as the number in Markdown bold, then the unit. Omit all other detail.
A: **90** kPa
